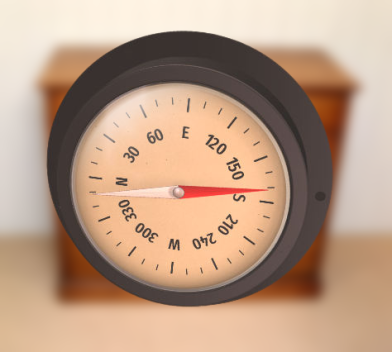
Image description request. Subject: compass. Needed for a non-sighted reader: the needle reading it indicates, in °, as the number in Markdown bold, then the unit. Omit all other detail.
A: **170** °
